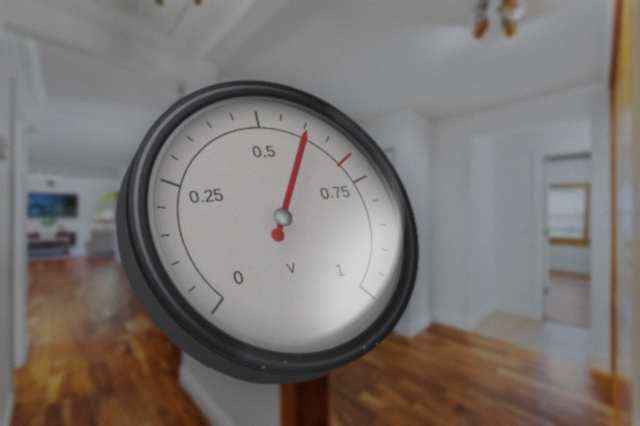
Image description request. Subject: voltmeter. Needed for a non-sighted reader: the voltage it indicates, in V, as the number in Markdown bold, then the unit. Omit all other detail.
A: **0.6** V
